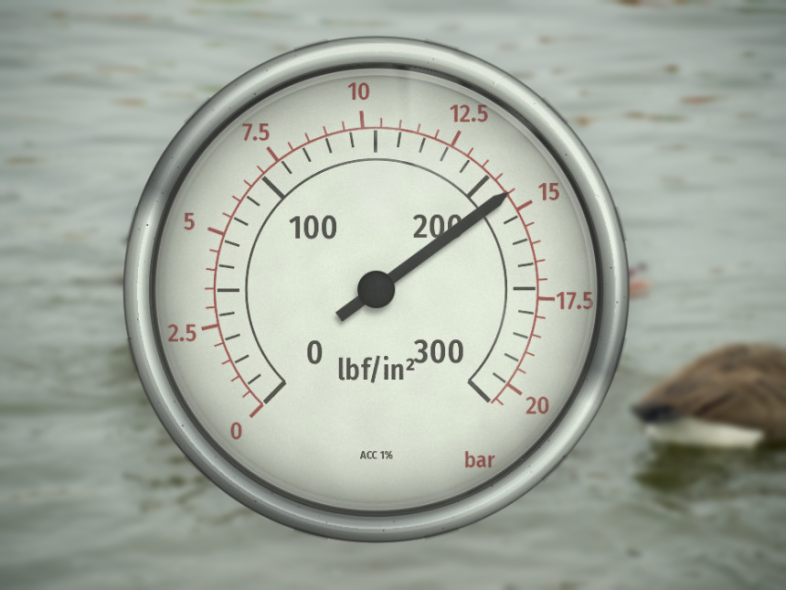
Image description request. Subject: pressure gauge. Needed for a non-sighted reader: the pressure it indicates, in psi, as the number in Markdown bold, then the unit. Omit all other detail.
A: **210** psi
